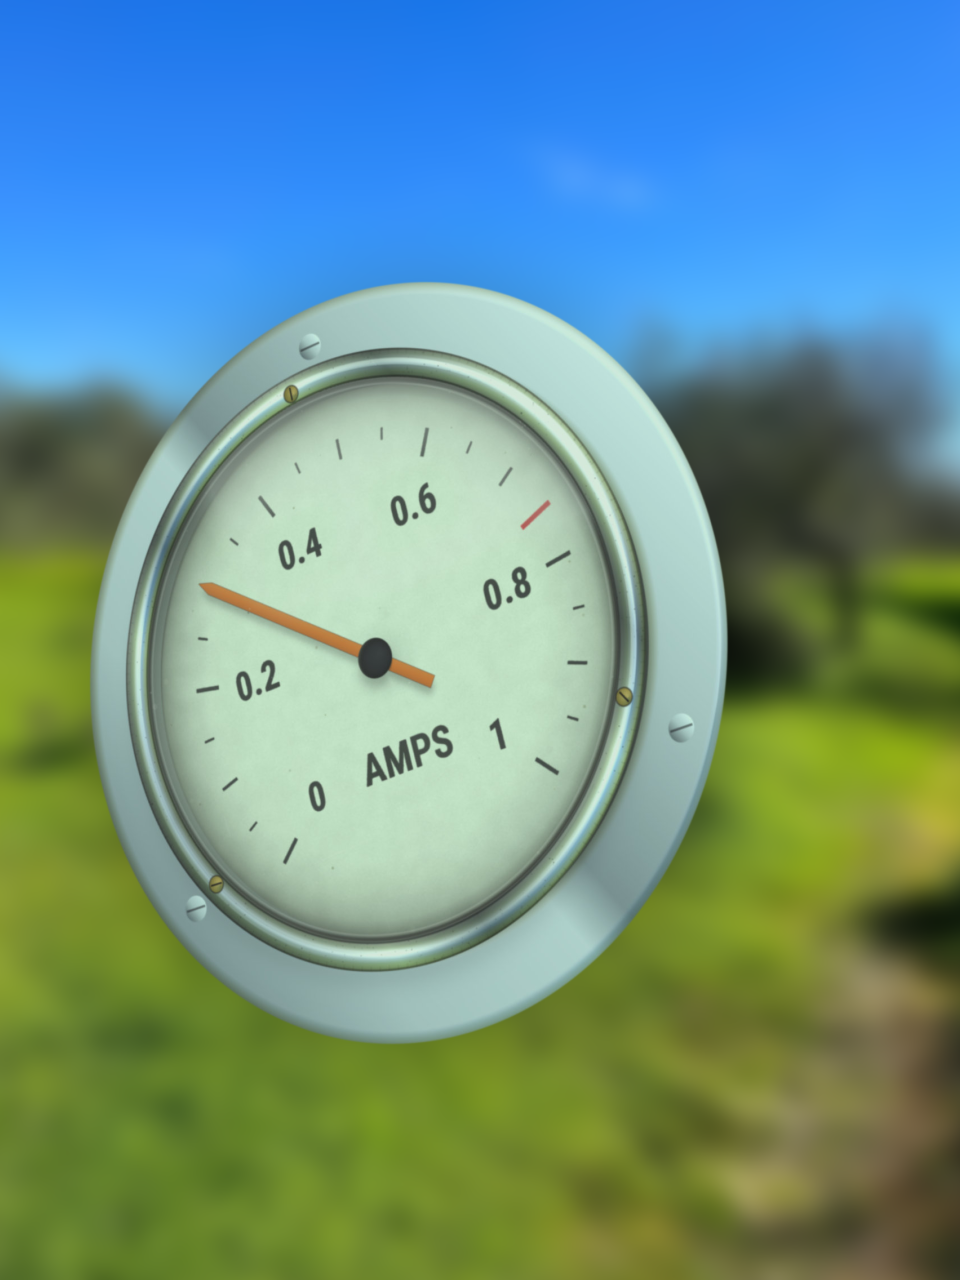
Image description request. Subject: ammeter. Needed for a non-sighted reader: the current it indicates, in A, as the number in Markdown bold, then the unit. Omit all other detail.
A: **0.3** A
